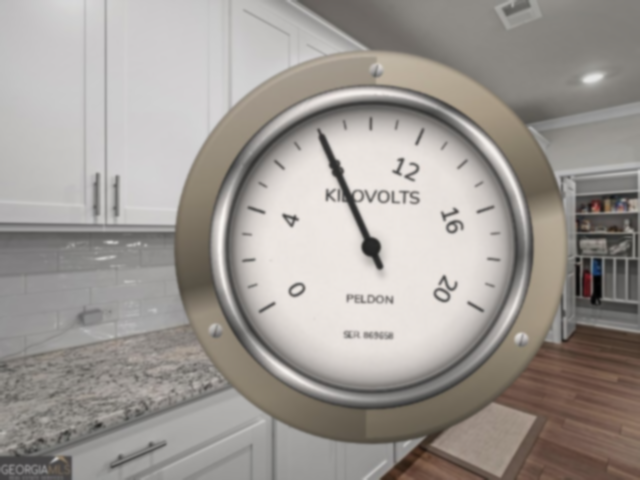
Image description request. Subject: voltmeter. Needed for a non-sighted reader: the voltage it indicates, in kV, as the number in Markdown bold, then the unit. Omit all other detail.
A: **8** kV
